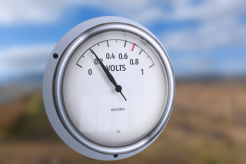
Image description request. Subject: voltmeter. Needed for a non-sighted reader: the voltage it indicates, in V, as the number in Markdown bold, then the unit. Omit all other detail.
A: **0.2** V
